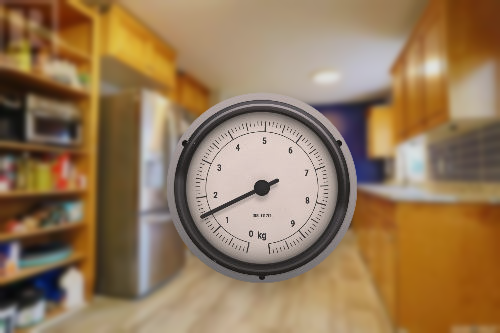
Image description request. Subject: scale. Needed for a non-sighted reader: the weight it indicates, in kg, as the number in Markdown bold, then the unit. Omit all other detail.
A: **1.5** kg
